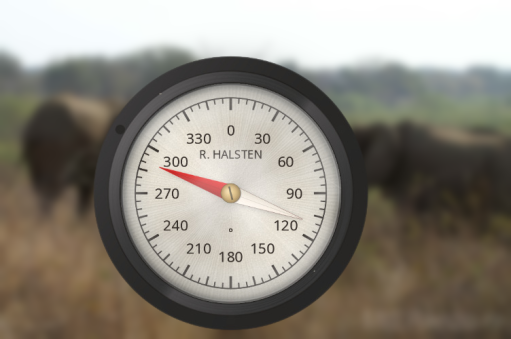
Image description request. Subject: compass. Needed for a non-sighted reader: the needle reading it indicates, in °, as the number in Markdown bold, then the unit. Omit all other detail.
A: **290** °
